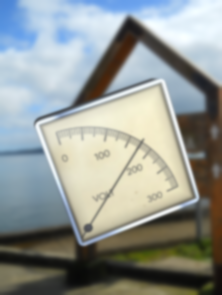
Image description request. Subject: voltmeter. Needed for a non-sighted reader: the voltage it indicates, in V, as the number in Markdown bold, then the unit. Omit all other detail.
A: **175** V
